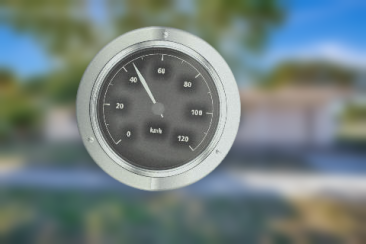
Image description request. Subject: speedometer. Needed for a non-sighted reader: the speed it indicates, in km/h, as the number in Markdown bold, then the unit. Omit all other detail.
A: **45** km/h
